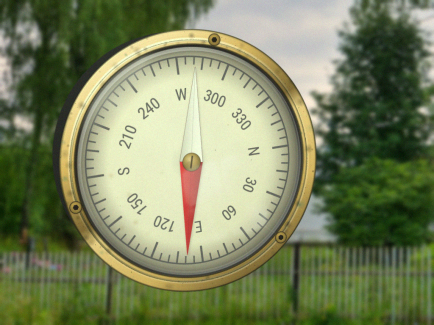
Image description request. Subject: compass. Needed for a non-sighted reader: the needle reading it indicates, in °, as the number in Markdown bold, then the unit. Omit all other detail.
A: **100** °
